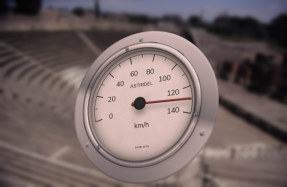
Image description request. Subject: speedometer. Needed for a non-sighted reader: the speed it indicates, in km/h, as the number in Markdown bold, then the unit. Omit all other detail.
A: **130** km/h
